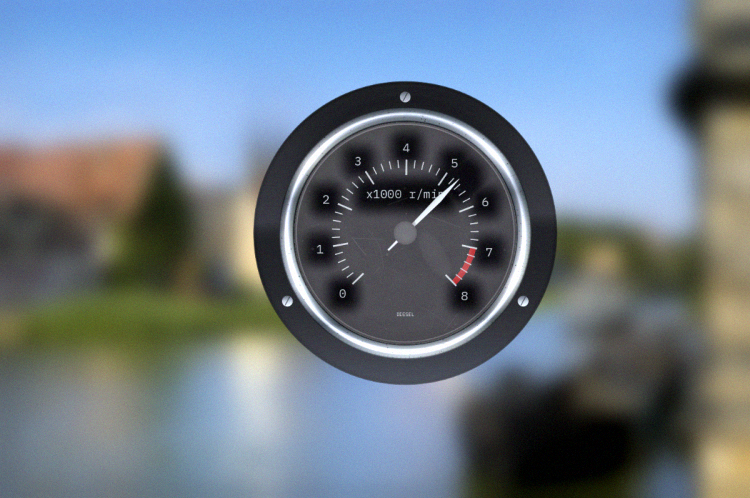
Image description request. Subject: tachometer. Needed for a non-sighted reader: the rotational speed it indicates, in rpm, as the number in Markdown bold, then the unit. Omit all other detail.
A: **5300** rpm
